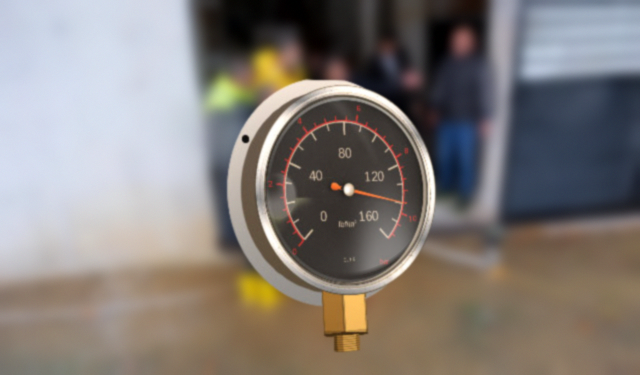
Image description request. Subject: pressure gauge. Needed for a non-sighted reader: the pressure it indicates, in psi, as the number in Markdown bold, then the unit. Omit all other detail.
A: **140** psi
